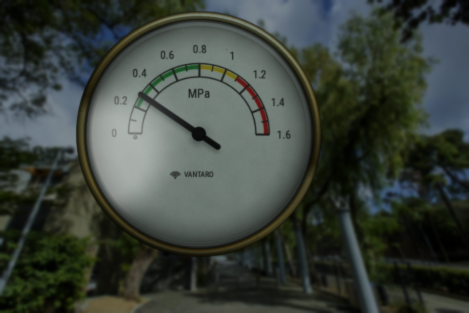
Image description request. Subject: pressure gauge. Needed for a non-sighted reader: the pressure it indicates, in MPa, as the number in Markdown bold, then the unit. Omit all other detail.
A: **0.3** MPa
